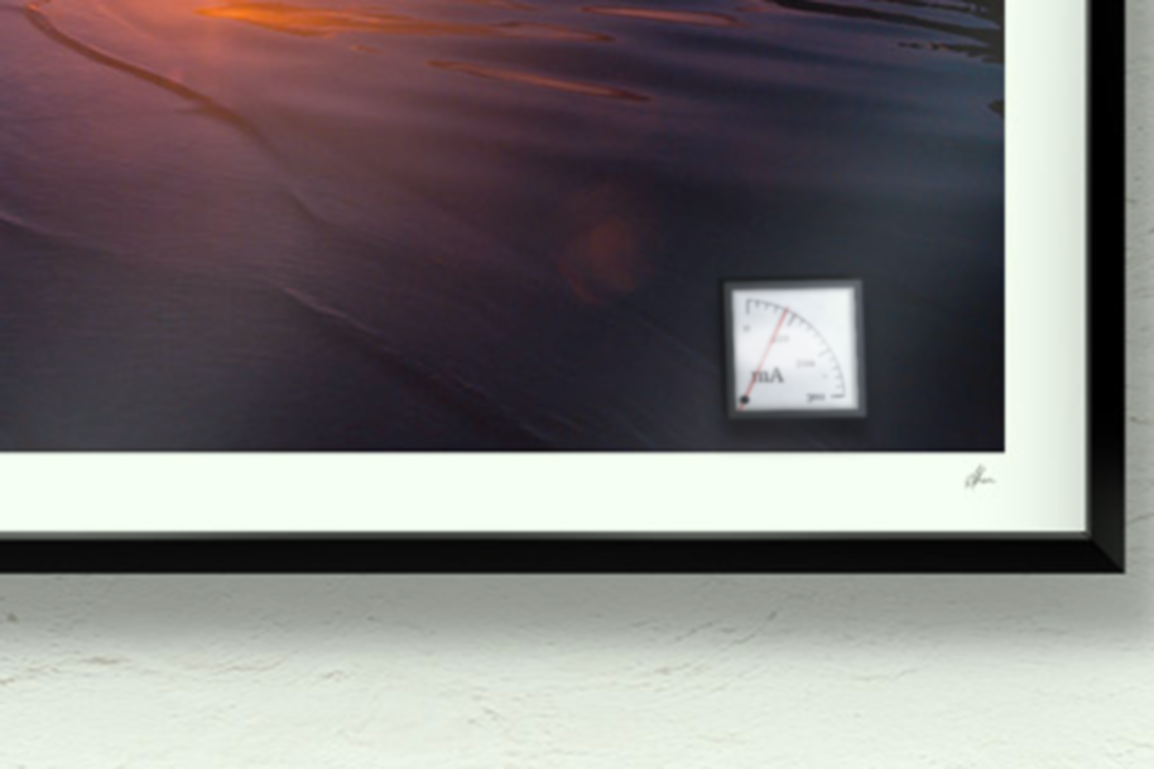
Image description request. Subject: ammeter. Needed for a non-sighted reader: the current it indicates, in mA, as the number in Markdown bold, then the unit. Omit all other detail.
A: **80** mA
